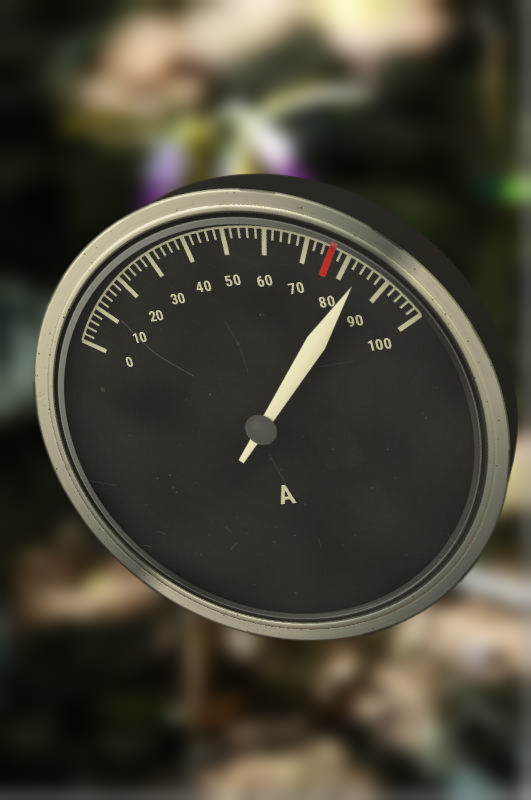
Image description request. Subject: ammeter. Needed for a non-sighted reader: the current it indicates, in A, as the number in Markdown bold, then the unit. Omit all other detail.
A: **84** A
